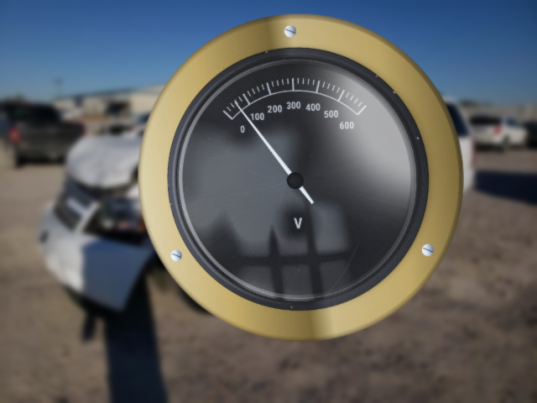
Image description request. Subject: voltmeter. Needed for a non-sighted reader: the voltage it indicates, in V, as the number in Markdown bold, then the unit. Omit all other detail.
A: **60** V
